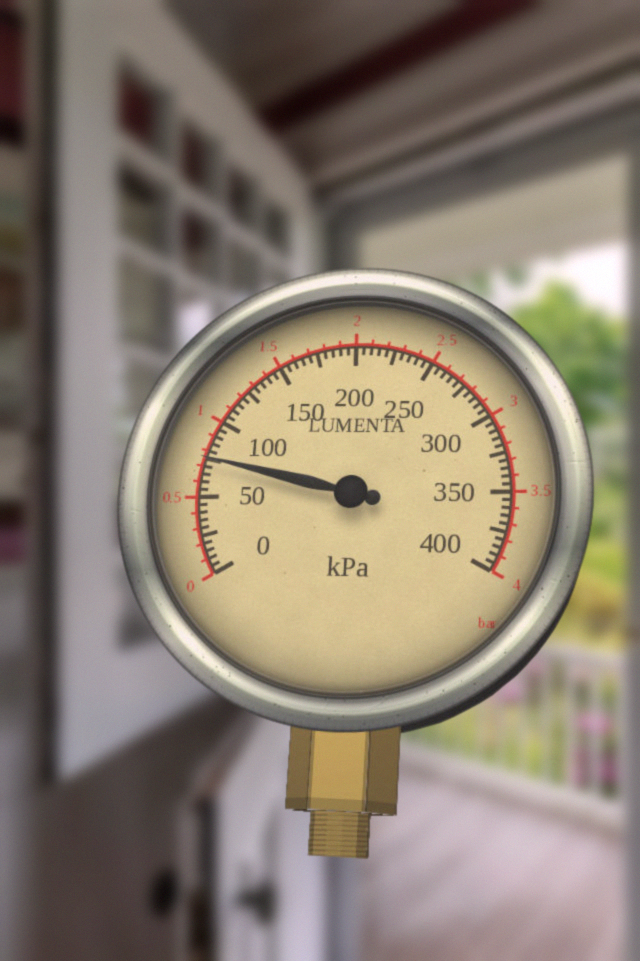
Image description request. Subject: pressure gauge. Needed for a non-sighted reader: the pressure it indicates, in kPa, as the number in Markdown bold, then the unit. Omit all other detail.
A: **75** kPa
